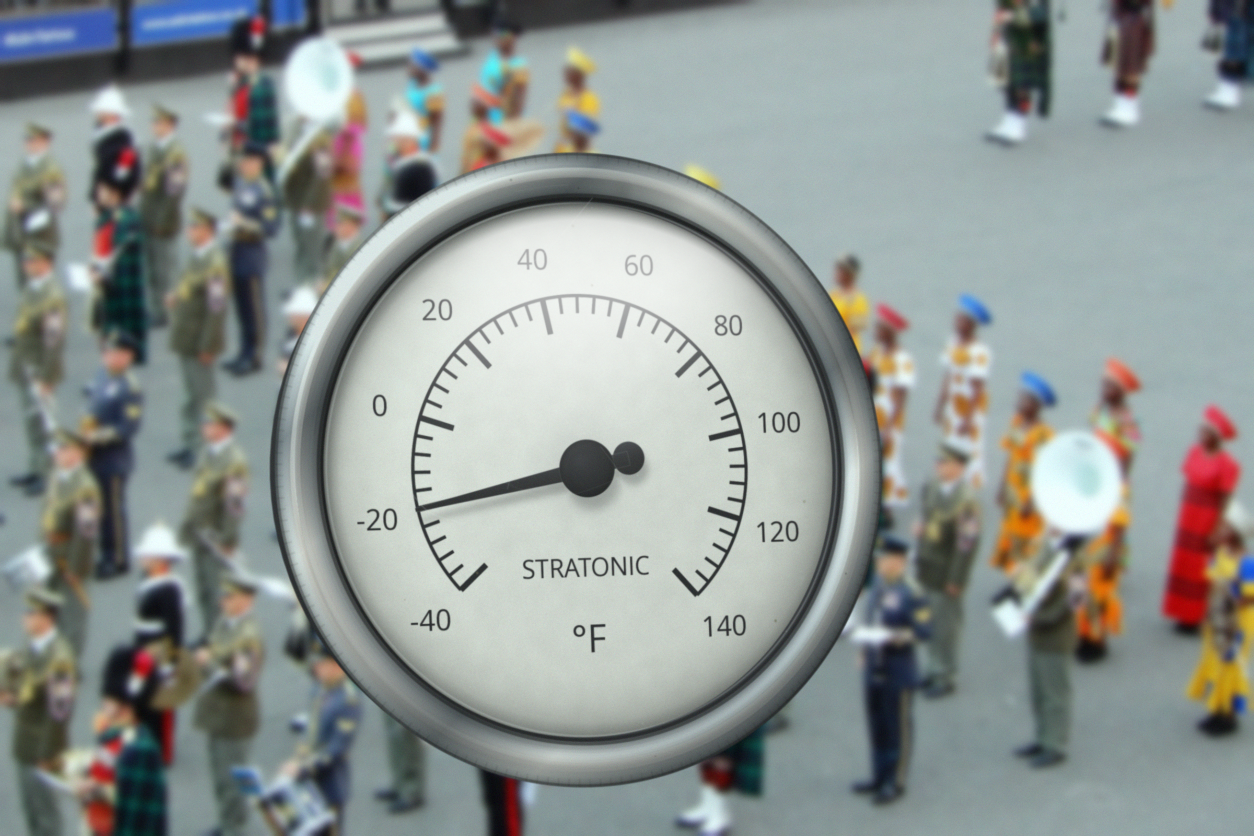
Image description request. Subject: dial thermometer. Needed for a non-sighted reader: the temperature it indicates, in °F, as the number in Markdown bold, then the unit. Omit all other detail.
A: **-20** °F
